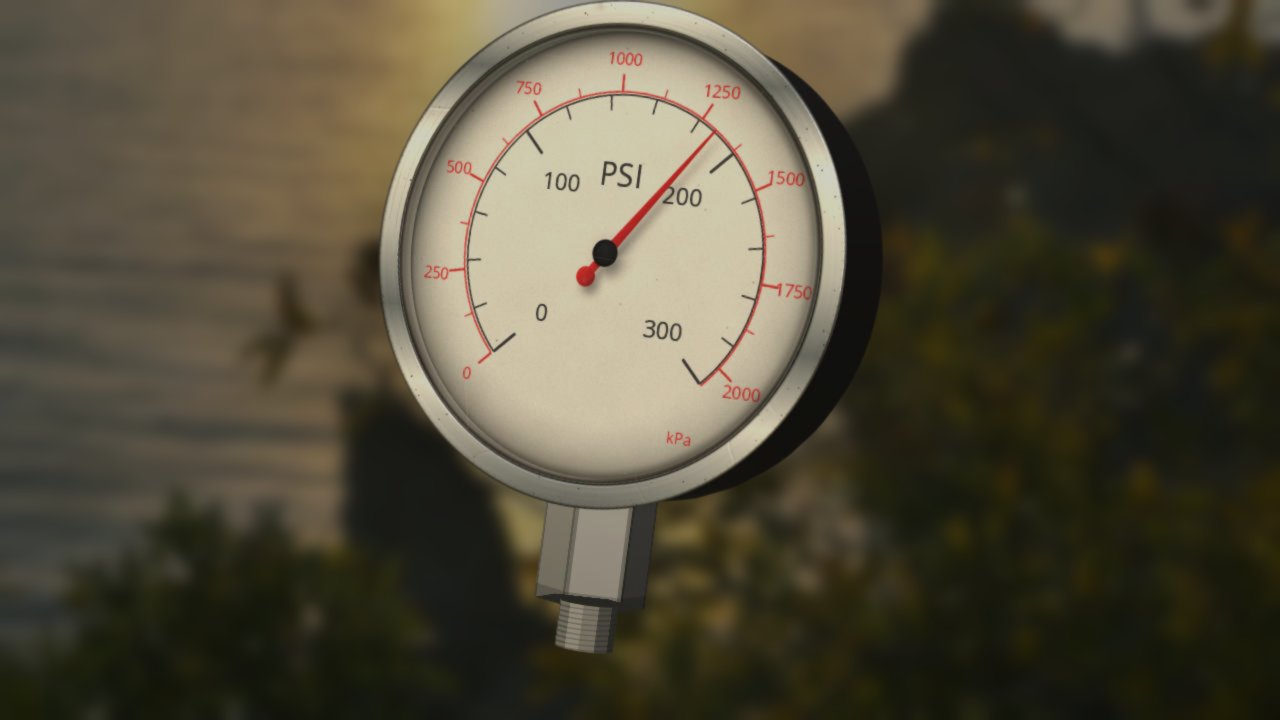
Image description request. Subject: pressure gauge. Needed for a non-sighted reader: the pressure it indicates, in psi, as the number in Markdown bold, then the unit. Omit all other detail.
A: **190** psi
